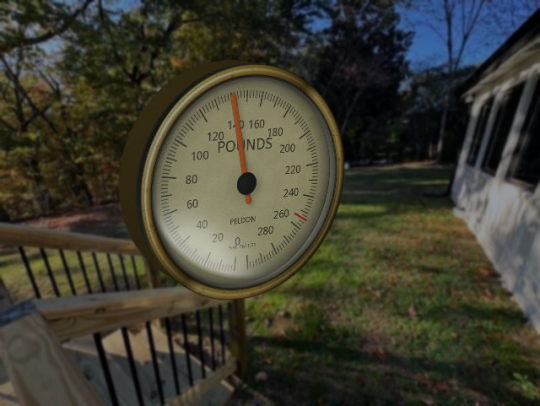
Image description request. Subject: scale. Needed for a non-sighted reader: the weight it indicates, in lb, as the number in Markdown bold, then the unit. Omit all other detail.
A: **140** lb
